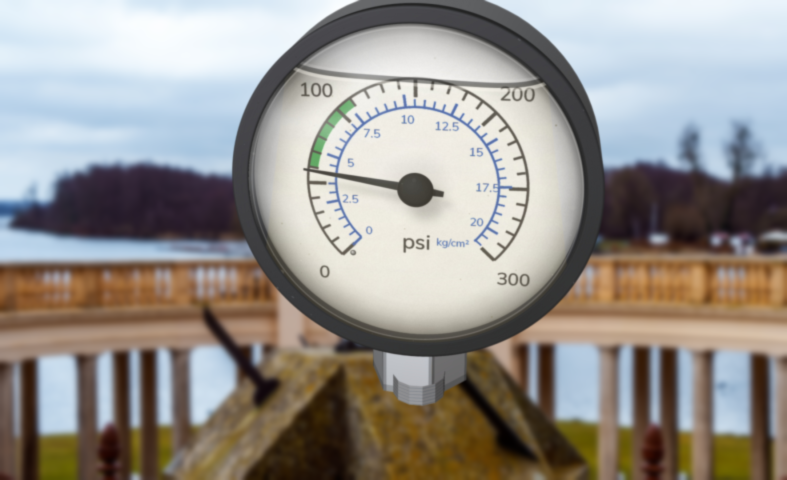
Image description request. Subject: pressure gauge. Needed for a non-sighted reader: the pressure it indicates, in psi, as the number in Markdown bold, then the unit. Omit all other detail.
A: **60** psi
